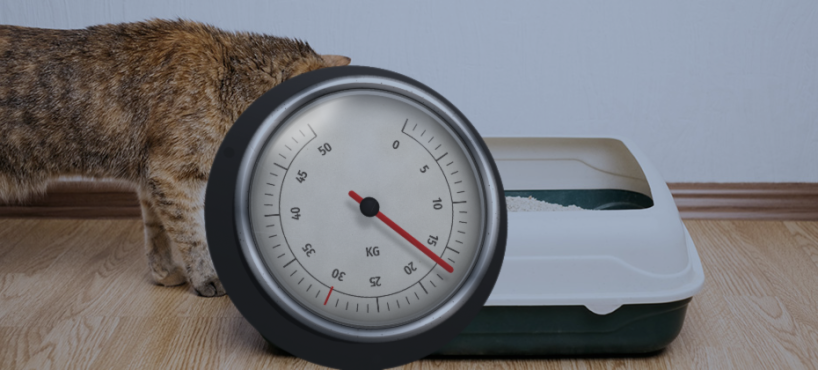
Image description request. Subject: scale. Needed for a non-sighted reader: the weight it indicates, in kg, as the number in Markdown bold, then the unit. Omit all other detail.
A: **17** kg
